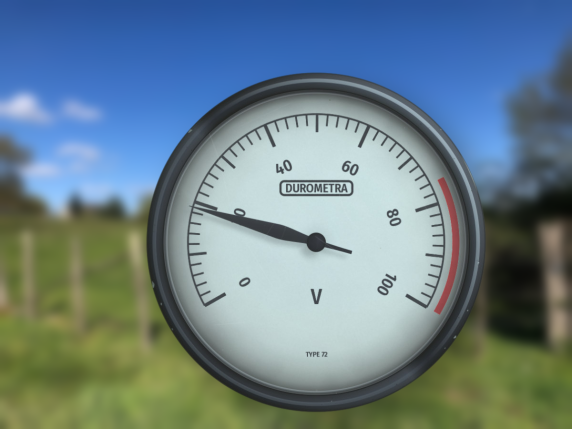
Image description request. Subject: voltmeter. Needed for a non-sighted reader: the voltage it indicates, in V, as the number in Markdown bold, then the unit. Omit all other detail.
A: **19** V
